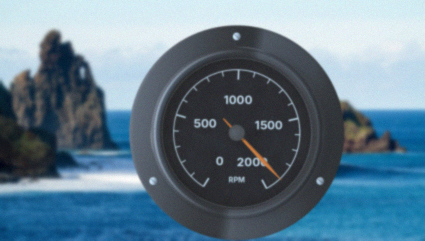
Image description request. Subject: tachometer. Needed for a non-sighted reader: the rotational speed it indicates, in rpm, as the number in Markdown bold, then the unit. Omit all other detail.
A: **1900** rpm
